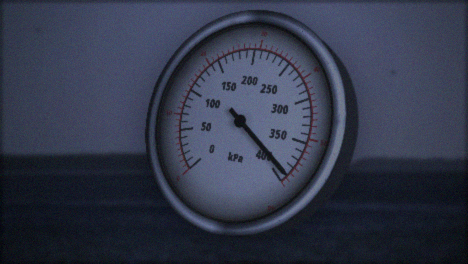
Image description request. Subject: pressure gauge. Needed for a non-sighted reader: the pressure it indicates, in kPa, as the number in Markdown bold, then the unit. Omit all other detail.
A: **390** kPa
